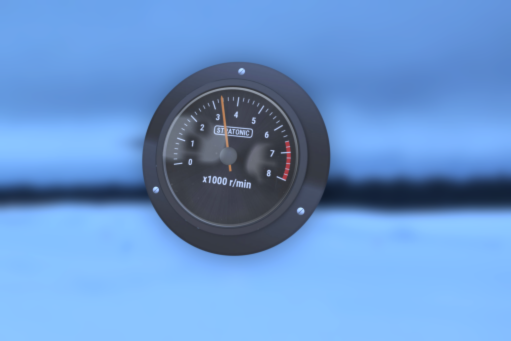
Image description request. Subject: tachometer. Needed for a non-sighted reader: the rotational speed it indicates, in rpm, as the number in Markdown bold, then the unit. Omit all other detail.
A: **3400** rpm
